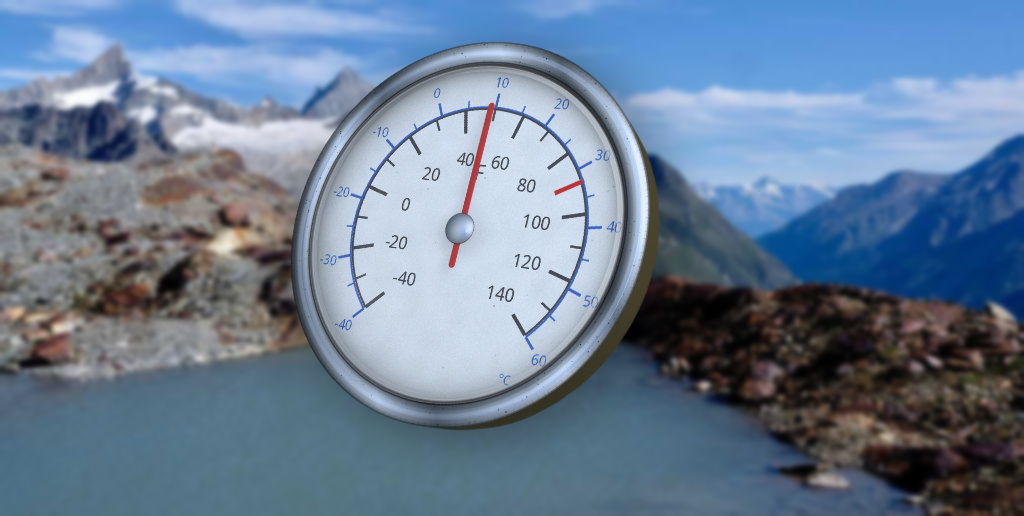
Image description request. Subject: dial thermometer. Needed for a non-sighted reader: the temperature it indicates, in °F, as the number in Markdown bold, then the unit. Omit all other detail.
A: **50** °F
